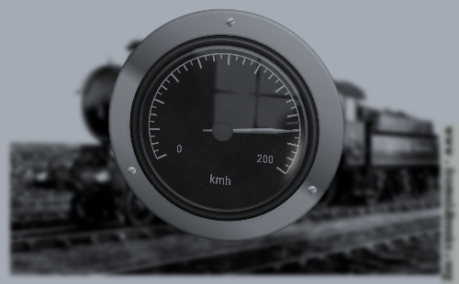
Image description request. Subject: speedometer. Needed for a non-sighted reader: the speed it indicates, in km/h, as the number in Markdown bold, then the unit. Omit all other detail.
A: **170** km/h
